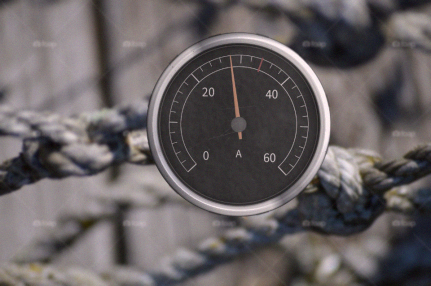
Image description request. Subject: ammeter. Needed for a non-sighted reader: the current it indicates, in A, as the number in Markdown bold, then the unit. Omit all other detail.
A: **28** A
